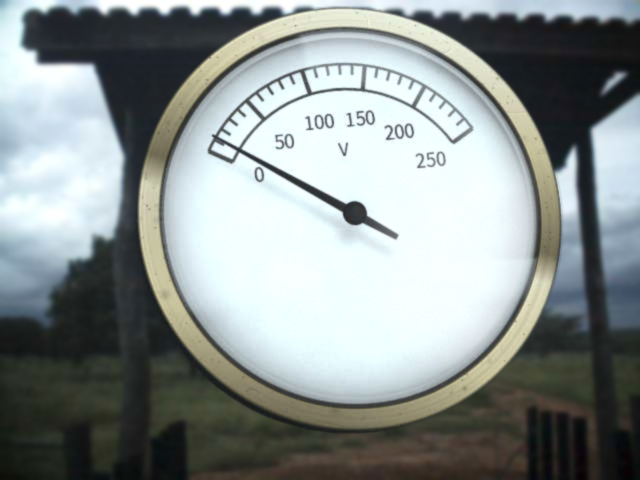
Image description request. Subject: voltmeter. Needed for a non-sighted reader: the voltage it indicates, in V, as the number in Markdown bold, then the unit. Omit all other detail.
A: **10** V
